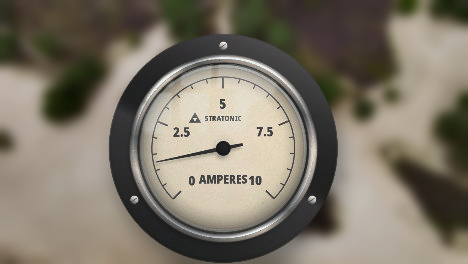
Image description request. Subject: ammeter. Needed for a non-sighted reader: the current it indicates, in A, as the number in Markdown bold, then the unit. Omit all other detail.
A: **1.25** A
